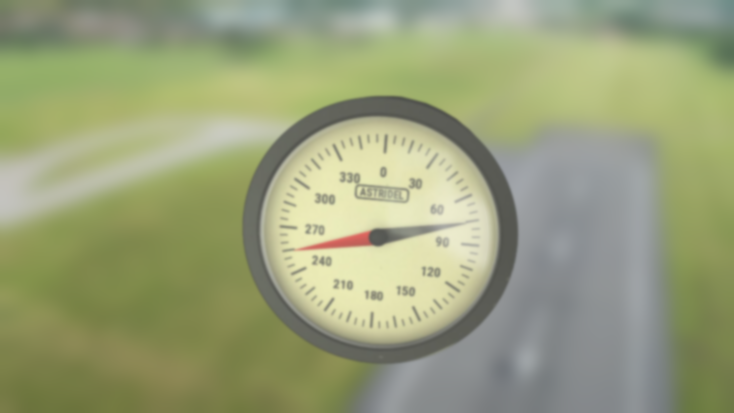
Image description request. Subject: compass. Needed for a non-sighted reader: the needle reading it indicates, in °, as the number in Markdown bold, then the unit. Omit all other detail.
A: **255** °
